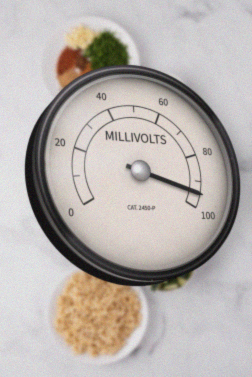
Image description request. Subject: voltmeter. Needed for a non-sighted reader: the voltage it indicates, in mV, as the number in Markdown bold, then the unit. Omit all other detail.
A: **95** mV
